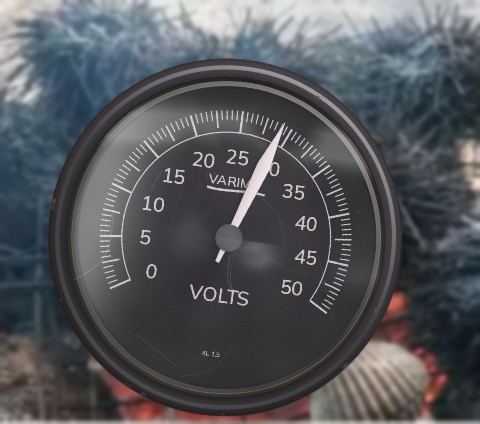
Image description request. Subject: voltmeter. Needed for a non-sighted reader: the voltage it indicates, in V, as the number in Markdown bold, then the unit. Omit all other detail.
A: **29** V
